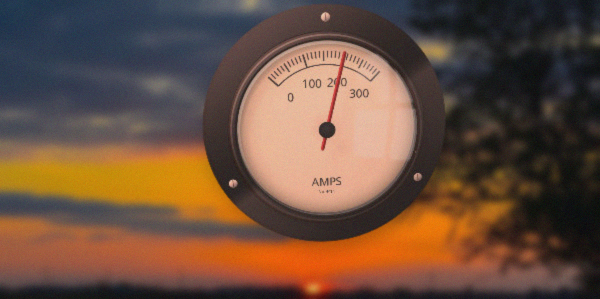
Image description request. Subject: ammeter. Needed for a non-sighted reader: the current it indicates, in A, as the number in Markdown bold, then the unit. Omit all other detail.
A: **200** A
